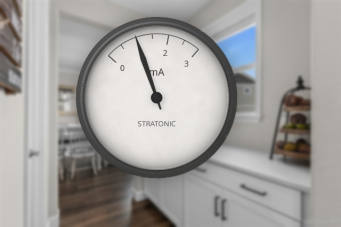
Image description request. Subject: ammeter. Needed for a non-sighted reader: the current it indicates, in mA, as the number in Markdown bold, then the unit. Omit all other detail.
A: **1** mA
